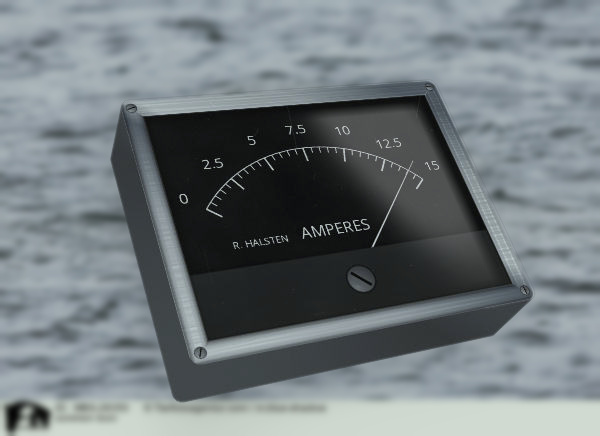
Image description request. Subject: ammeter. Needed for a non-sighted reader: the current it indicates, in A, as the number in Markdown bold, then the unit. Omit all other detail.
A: **14** A
